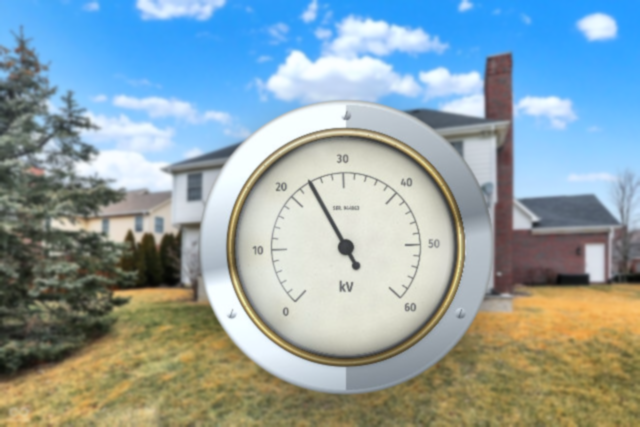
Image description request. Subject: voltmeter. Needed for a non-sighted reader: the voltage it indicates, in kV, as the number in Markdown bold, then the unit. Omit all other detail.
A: **24** kV
